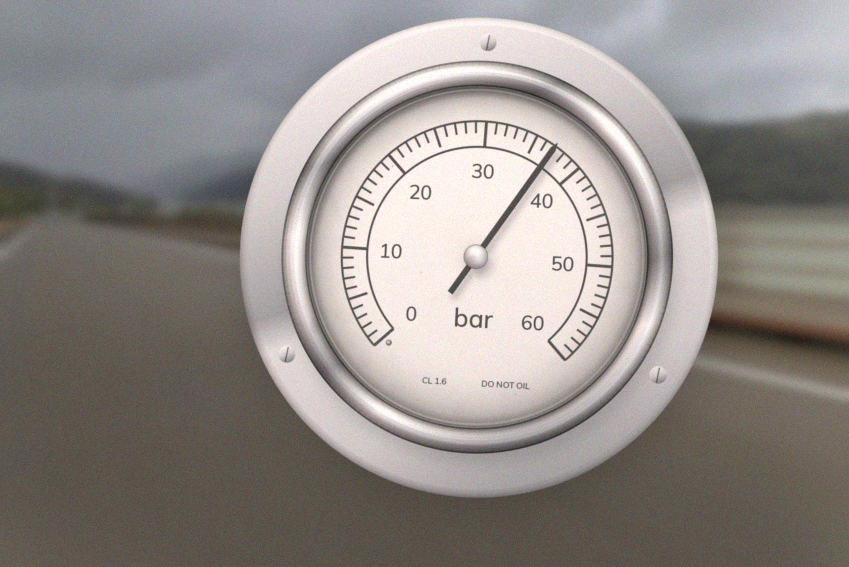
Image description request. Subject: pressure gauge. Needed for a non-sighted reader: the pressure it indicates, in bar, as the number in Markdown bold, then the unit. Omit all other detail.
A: **37** bar
